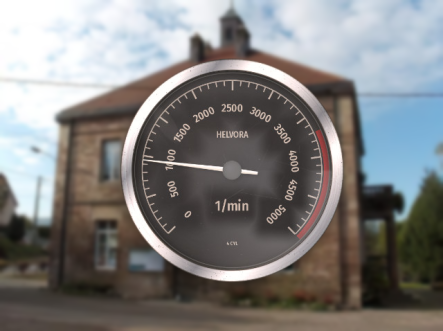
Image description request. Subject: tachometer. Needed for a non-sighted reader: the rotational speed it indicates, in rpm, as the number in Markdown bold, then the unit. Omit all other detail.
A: **950** rpm
